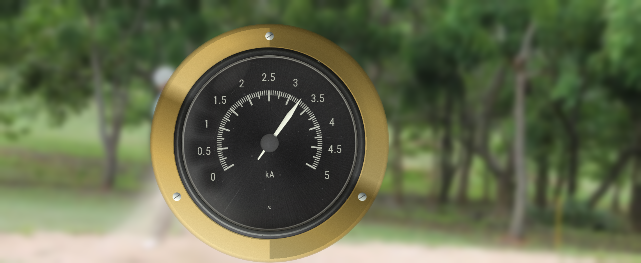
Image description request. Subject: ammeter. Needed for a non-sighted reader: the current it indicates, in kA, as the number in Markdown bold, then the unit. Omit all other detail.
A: **3.25** kA
